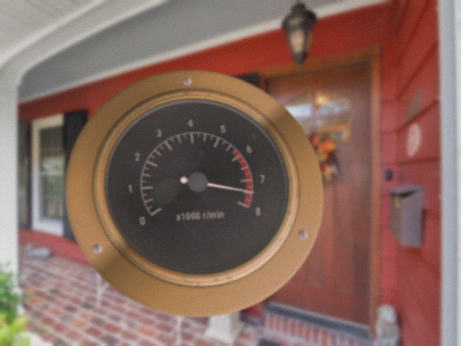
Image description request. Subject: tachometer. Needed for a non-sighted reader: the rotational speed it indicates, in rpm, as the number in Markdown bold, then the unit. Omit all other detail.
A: **7500** rpm
